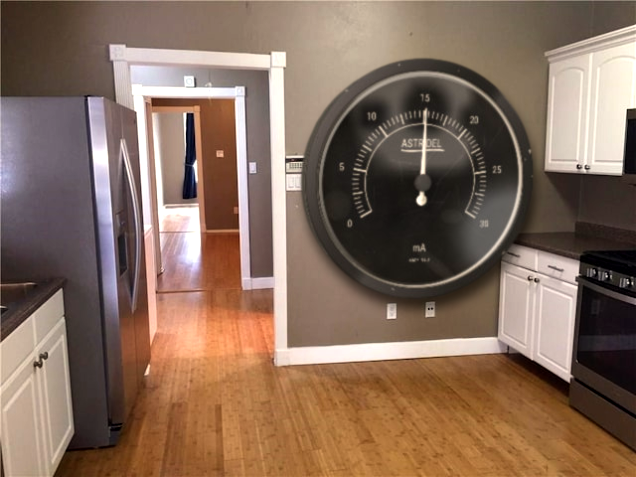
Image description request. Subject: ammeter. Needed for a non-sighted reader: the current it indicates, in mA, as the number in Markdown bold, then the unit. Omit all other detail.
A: **15** mA
